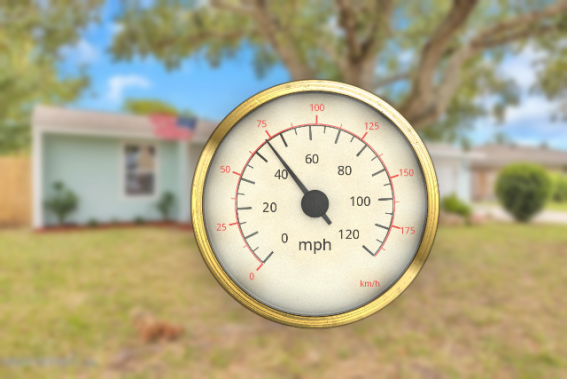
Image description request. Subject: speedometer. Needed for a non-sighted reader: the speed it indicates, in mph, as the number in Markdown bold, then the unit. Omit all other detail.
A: **45** mph
